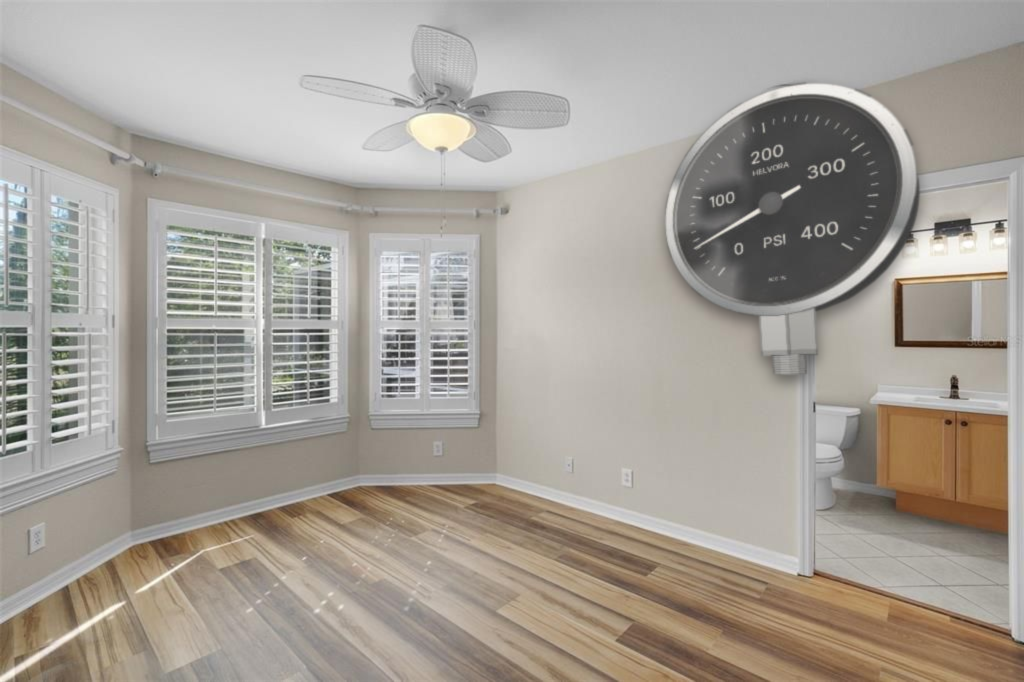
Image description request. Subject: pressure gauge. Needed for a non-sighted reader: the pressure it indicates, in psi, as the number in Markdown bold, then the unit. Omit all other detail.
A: **40** psi
